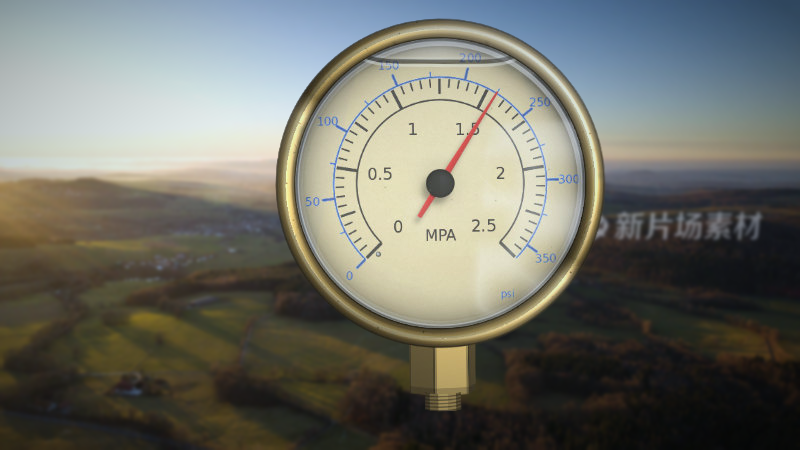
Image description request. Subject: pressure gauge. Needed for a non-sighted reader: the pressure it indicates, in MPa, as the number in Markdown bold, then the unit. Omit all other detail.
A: **1.55** MPa
